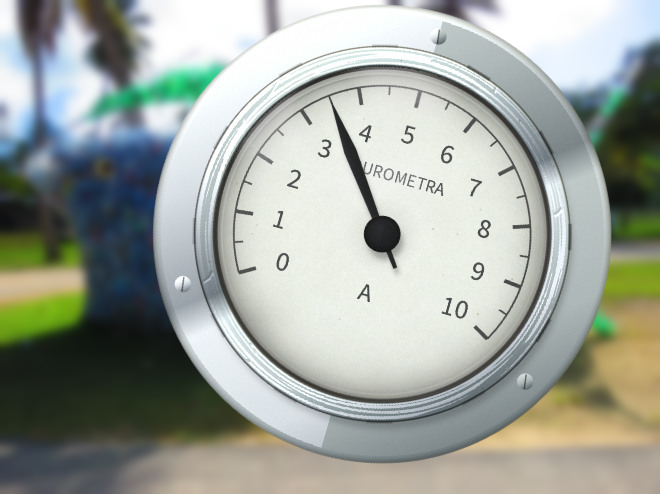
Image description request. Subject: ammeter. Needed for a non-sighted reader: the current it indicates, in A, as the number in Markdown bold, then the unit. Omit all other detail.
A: **3.5** A
